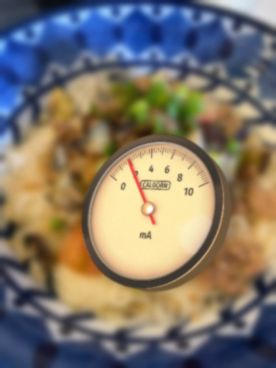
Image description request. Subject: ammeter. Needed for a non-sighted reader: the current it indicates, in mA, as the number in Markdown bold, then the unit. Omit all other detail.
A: **2** mA
